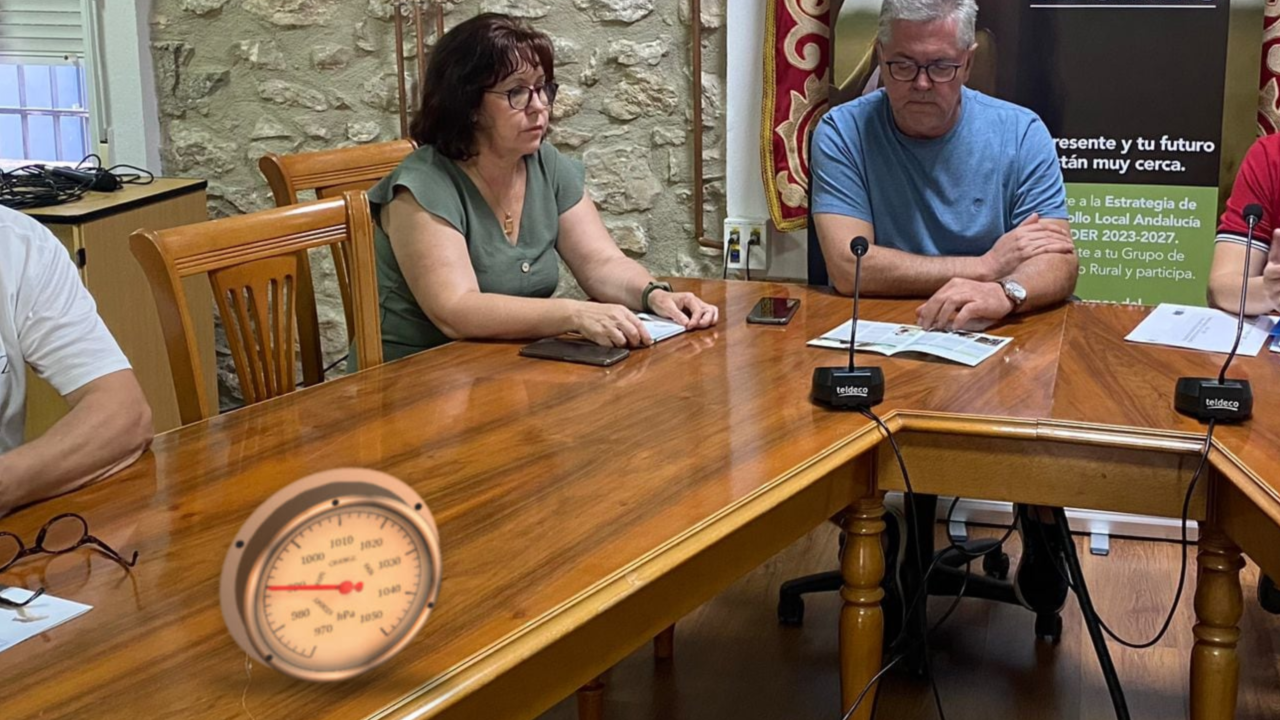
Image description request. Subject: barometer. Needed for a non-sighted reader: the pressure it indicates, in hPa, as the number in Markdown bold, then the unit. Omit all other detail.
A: **990** hPa
